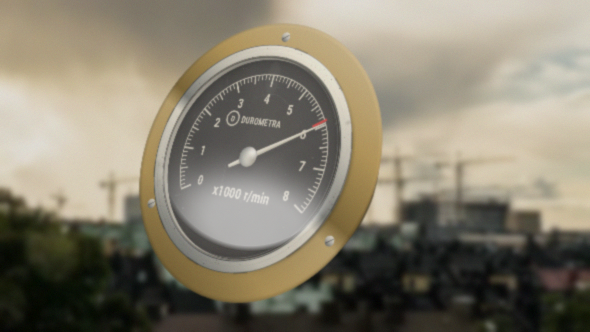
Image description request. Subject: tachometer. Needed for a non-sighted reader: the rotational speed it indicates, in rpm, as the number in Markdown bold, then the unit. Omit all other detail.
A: **6000** rpm
